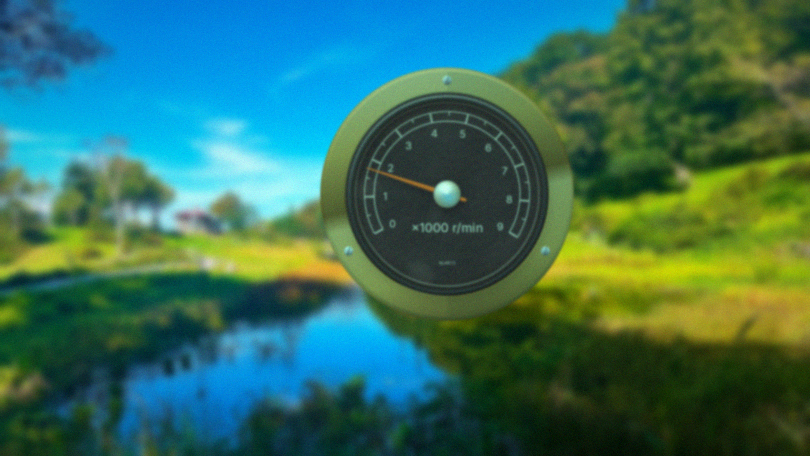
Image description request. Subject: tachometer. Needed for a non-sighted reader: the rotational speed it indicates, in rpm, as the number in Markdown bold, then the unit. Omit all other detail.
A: **1750** rpm
